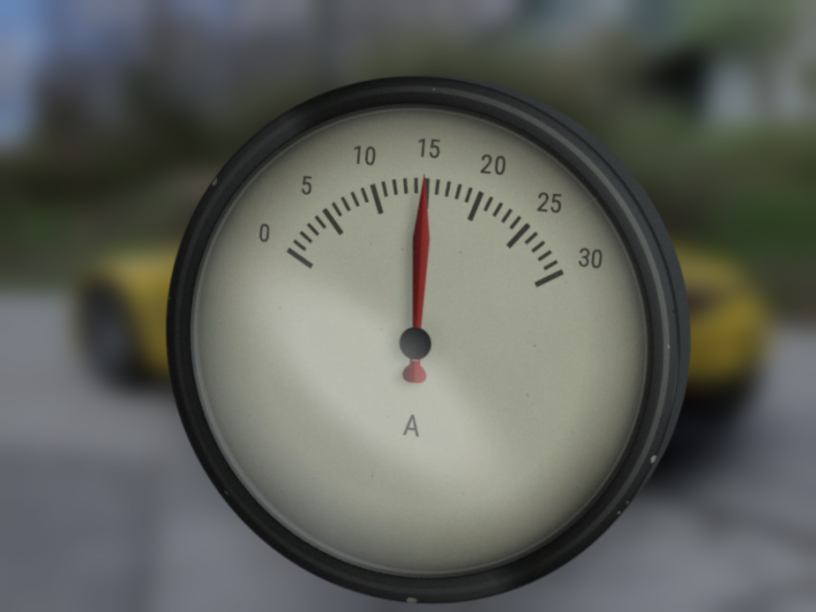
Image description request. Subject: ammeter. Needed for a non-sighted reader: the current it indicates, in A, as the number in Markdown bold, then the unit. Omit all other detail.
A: **15** A
